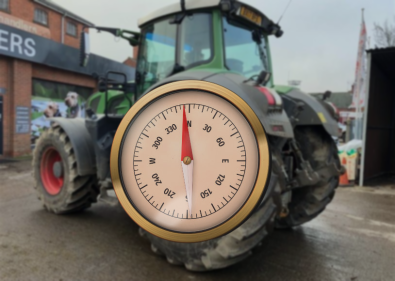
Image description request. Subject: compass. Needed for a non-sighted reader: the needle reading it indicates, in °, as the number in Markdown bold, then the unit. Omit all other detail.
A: **355** °
